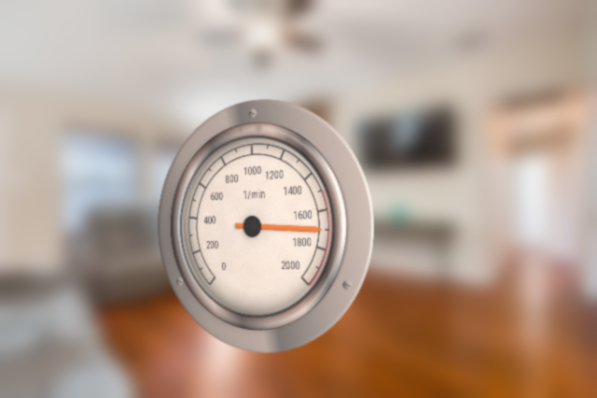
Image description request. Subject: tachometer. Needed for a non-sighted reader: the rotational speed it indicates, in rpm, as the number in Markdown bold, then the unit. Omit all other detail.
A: **1700** rpm
